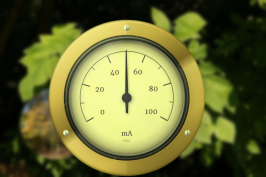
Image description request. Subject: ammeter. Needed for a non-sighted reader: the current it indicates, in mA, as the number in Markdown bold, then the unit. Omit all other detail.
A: **50** mA
